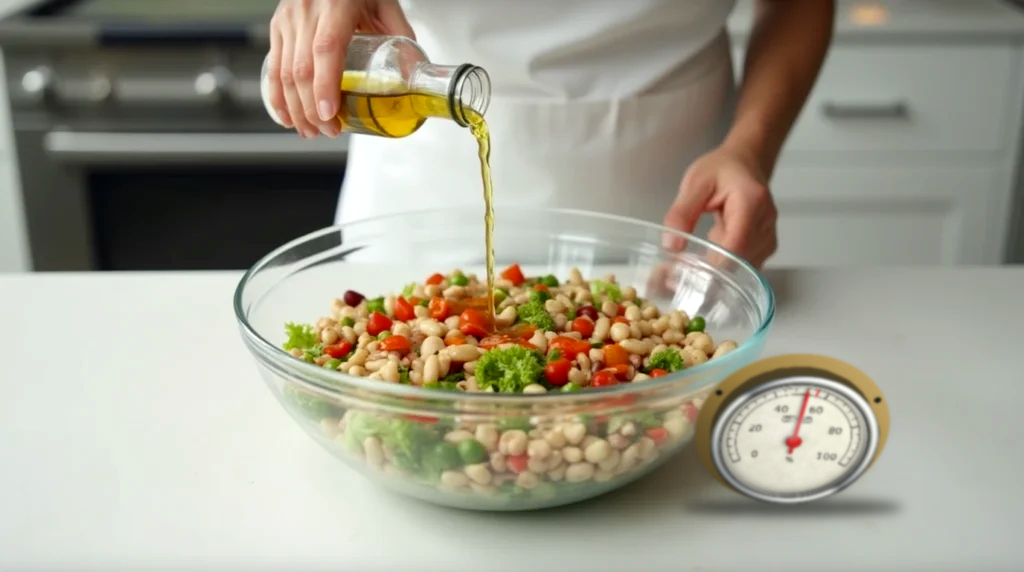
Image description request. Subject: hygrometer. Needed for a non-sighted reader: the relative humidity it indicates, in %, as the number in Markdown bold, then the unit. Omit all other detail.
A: **52** %
